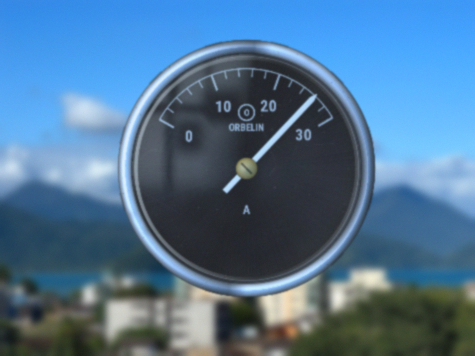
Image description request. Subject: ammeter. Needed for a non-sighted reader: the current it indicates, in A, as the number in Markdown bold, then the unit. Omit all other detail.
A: **26** A
